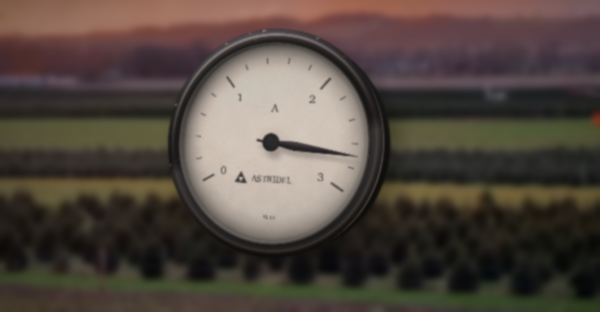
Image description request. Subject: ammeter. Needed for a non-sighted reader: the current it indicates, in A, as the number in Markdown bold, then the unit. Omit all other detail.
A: **2.7** A
